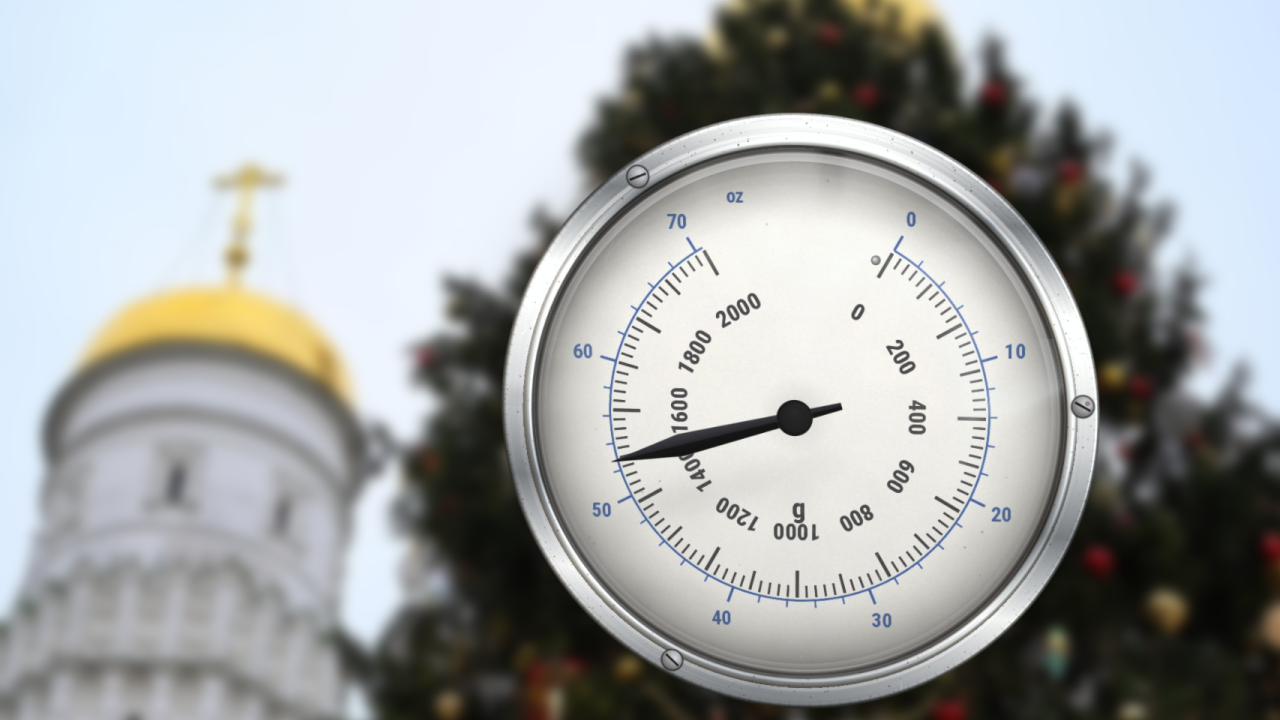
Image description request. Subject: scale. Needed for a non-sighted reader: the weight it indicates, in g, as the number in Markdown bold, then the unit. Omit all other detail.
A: **1500** g
